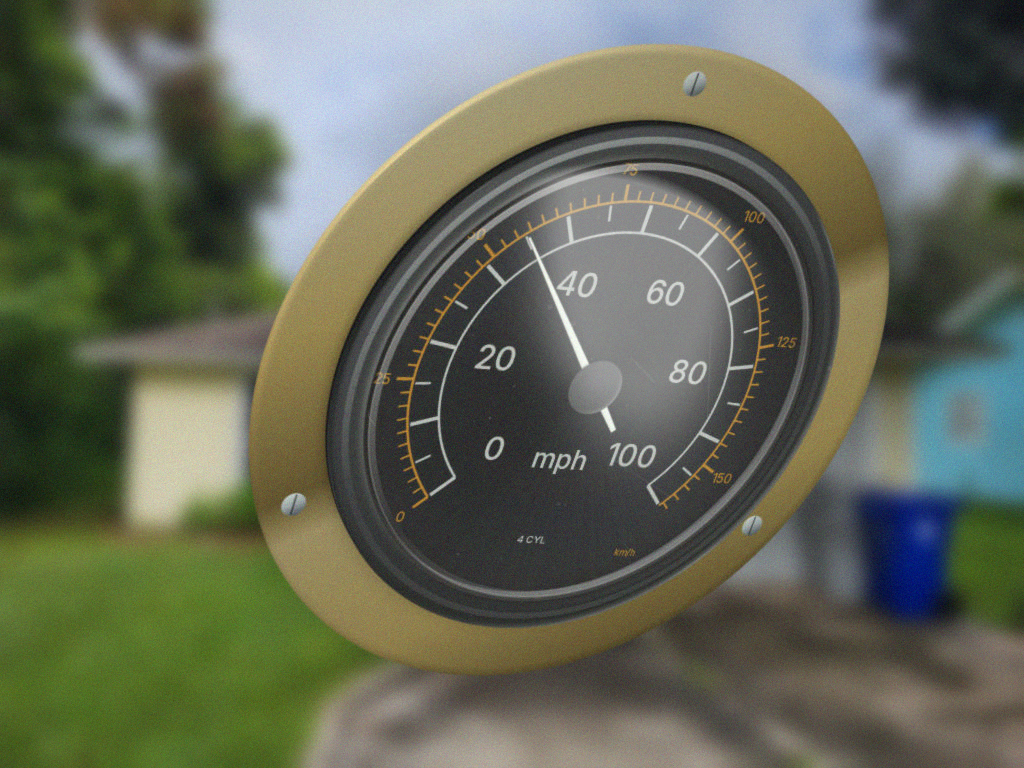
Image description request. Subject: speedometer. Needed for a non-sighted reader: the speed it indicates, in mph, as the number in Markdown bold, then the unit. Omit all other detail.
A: **35** mph
